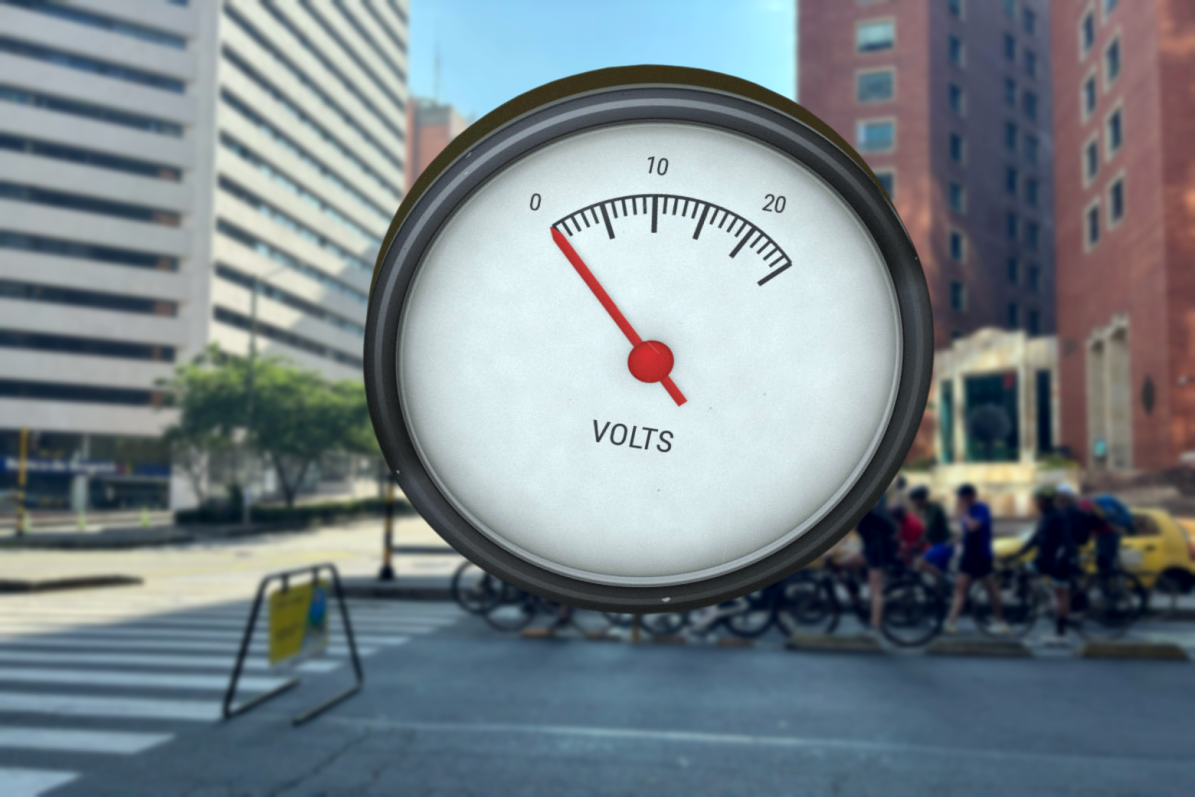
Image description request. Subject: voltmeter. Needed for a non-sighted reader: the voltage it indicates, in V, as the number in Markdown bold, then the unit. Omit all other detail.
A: **0** V
